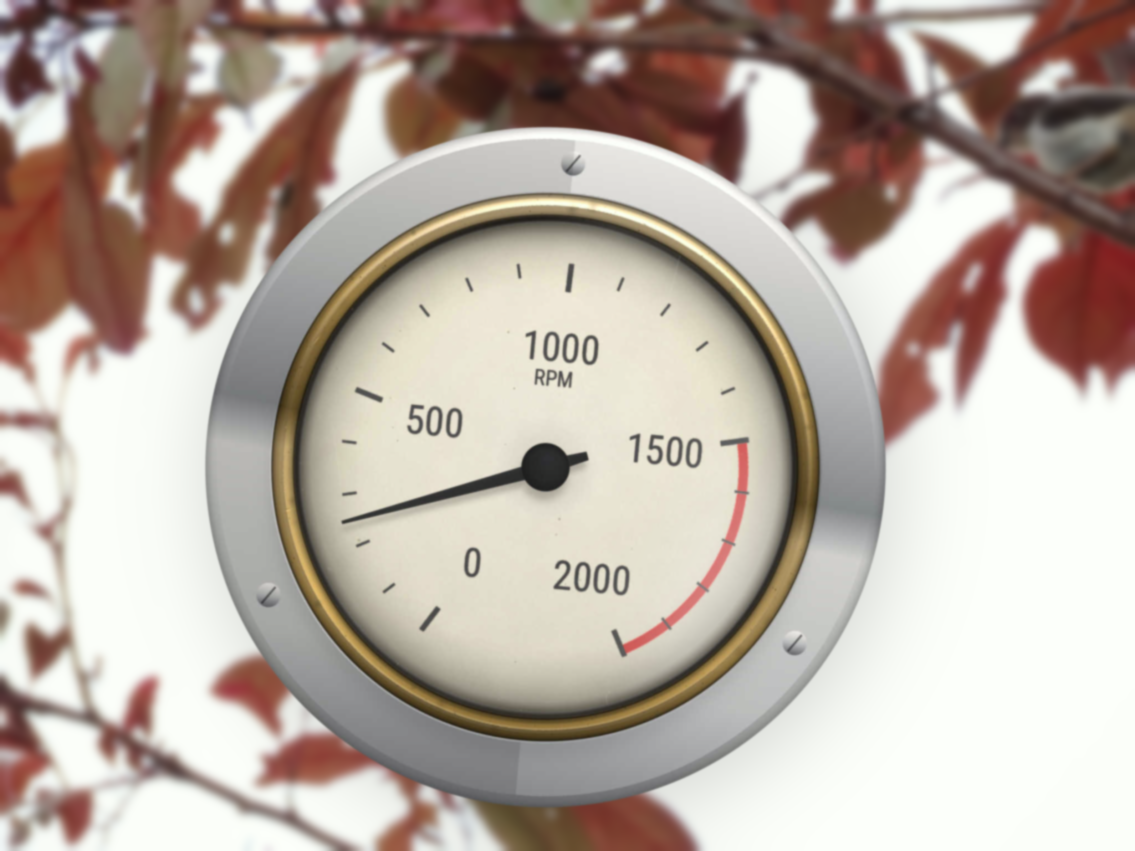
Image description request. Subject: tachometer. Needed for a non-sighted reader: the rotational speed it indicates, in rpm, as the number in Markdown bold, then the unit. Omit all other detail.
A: **250** rpm
